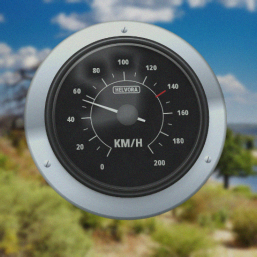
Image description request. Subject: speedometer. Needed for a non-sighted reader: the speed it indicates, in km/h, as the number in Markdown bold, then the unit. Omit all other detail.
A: **55** km/h
